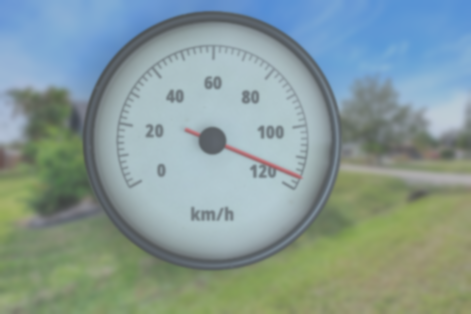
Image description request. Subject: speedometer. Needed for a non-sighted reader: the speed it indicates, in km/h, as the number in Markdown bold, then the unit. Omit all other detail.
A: **116** km/h
